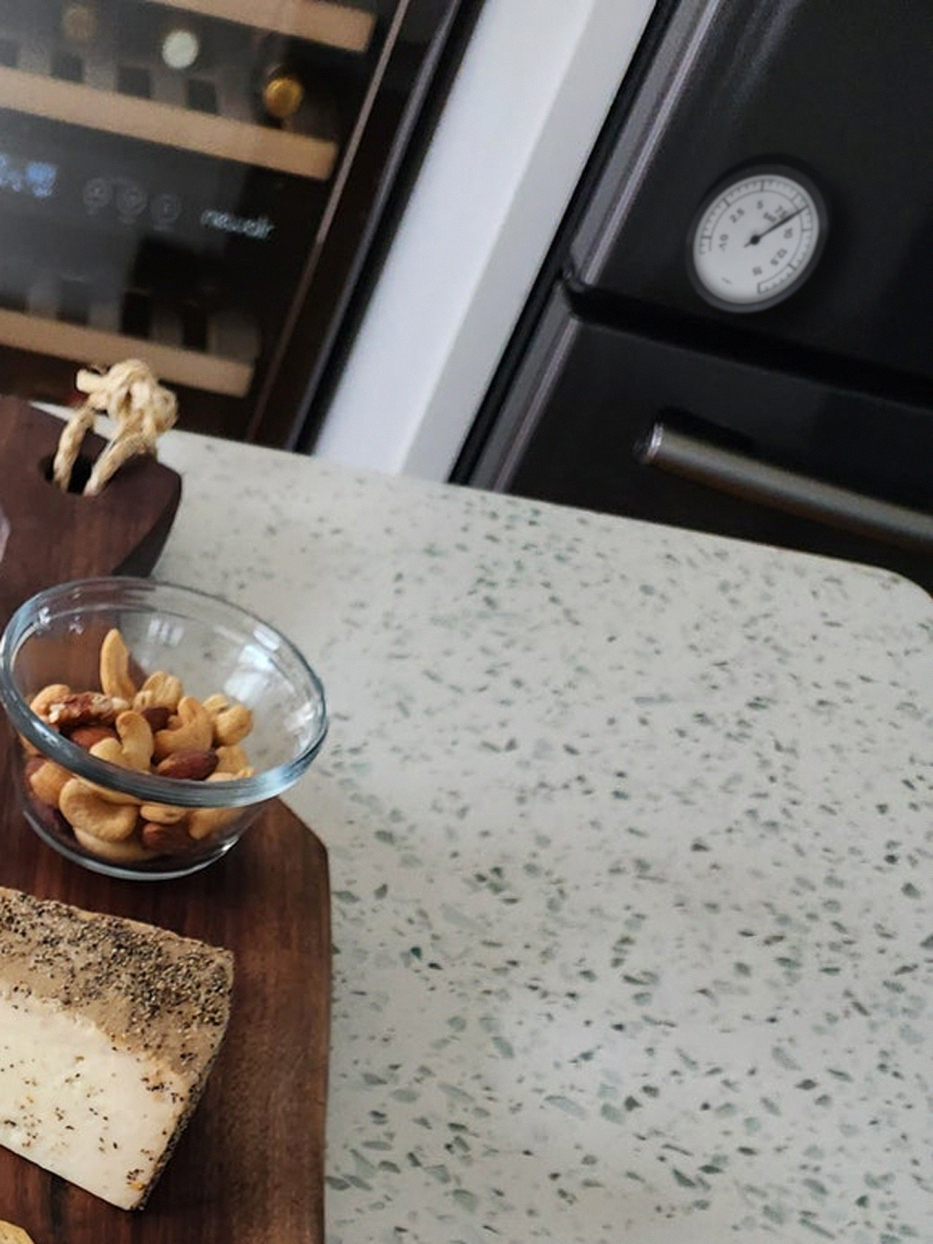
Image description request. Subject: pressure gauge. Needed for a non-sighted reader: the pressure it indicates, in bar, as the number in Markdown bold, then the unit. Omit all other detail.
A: **8.5** bar
